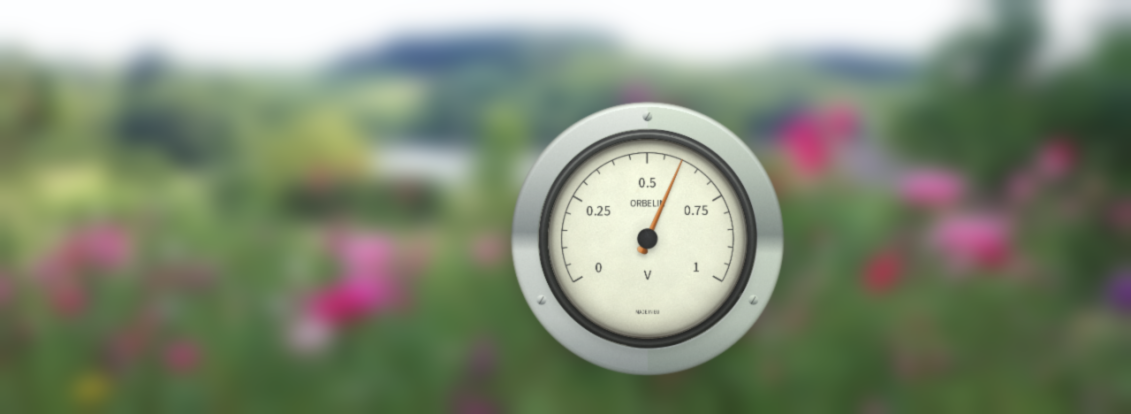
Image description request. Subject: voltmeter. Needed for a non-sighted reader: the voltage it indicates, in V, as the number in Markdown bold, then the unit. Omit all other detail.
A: **0.6** V
